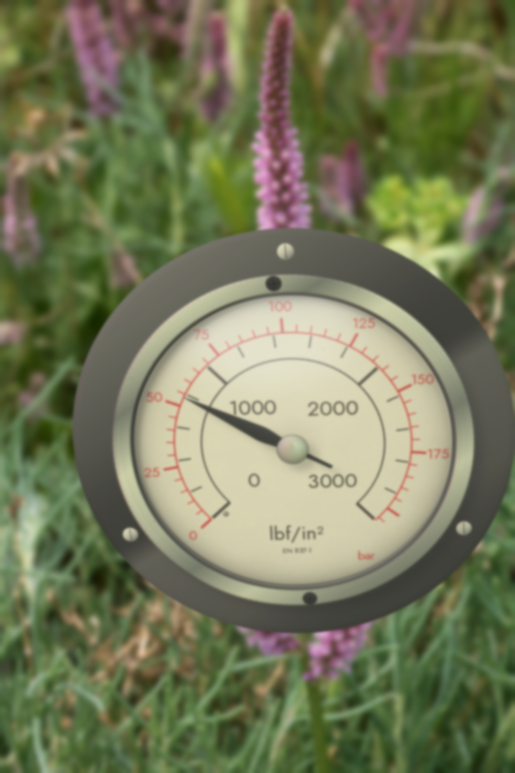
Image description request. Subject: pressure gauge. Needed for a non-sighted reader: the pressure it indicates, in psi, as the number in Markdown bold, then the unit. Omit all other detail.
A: **800** psi
